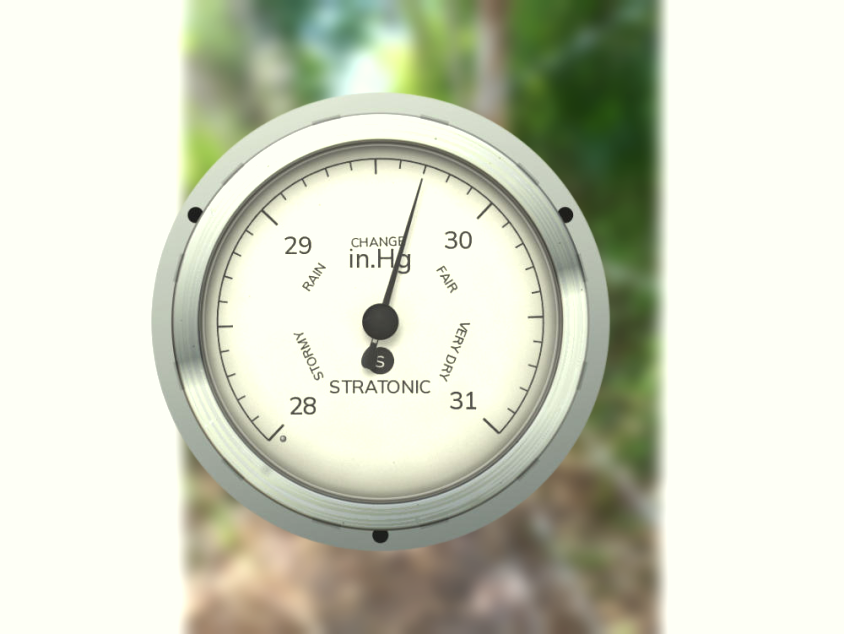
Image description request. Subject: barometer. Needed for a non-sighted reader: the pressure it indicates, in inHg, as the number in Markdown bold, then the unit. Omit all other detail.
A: **29.7** inHg
